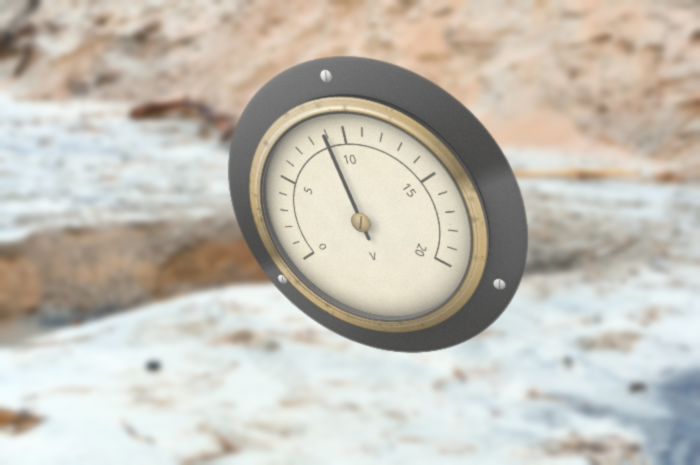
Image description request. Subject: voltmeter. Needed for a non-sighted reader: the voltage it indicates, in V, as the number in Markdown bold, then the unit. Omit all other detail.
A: **9** V
